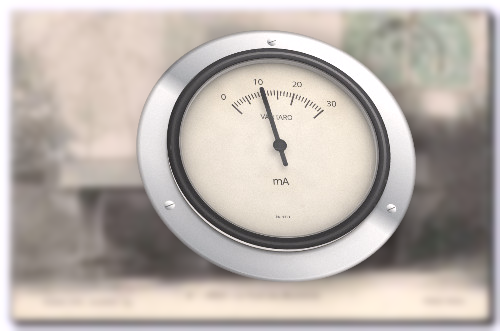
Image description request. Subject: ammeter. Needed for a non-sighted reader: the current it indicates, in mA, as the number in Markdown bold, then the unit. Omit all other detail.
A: **10** mA
